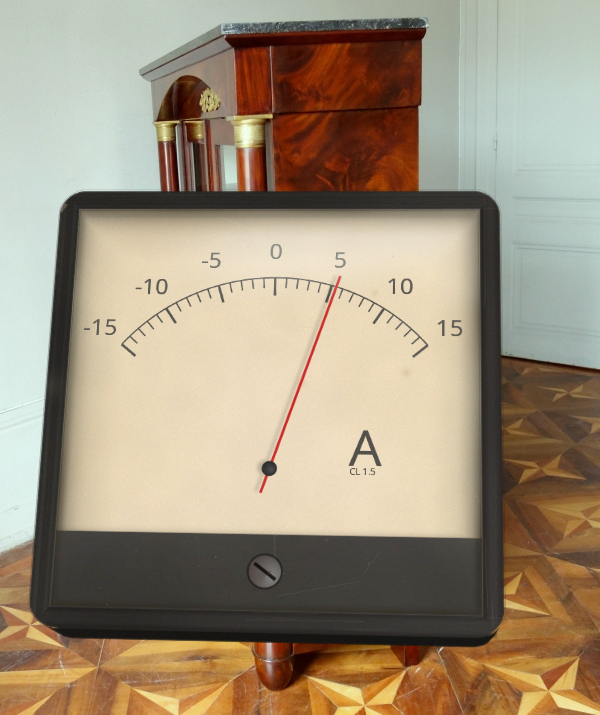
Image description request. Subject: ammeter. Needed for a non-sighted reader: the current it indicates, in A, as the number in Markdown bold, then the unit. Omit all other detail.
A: **5.5** A
